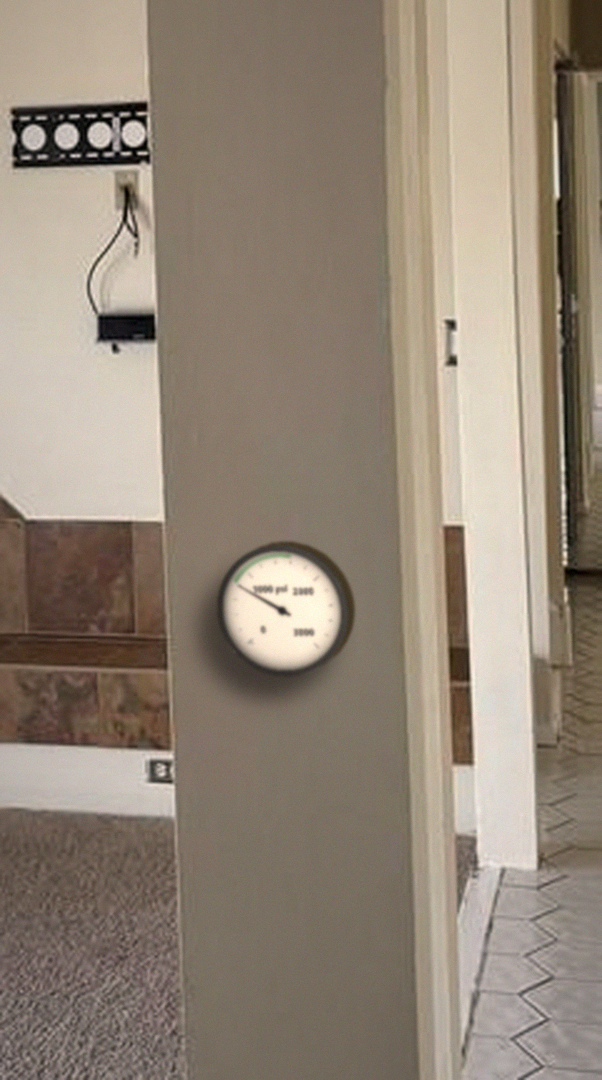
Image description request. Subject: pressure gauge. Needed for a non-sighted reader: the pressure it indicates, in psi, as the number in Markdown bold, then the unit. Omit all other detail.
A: **800** psi
